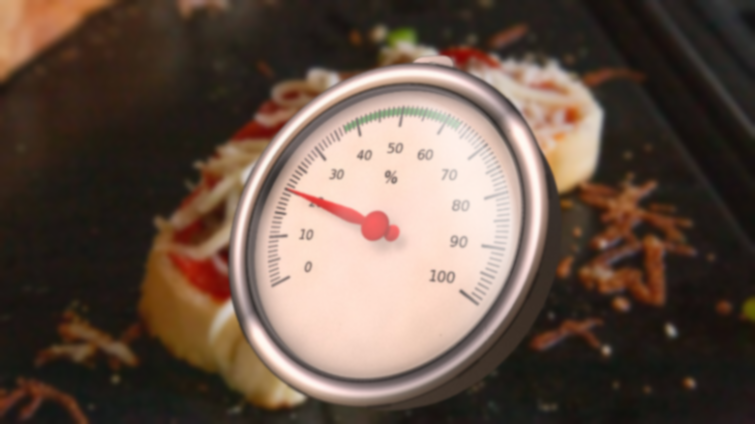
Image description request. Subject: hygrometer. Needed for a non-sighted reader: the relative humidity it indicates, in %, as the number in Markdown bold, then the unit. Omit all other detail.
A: **20** %
